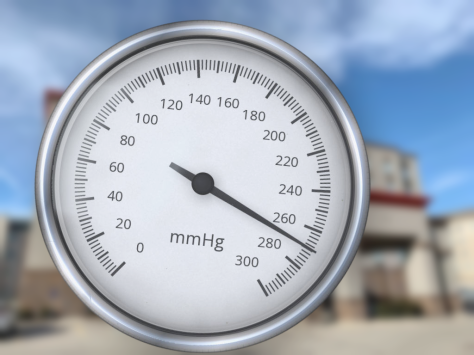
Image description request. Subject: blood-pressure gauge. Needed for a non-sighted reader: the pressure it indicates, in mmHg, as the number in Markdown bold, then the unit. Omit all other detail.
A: **270** mmHg
